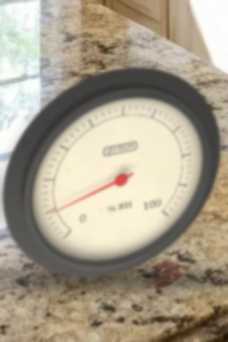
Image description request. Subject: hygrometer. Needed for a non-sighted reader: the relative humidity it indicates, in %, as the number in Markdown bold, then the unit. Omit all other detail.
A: **10** %
